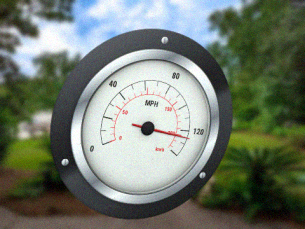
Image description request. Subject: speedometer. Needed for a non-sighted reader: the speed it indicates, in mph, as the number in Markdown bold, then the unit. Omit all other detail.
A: **125** mph
